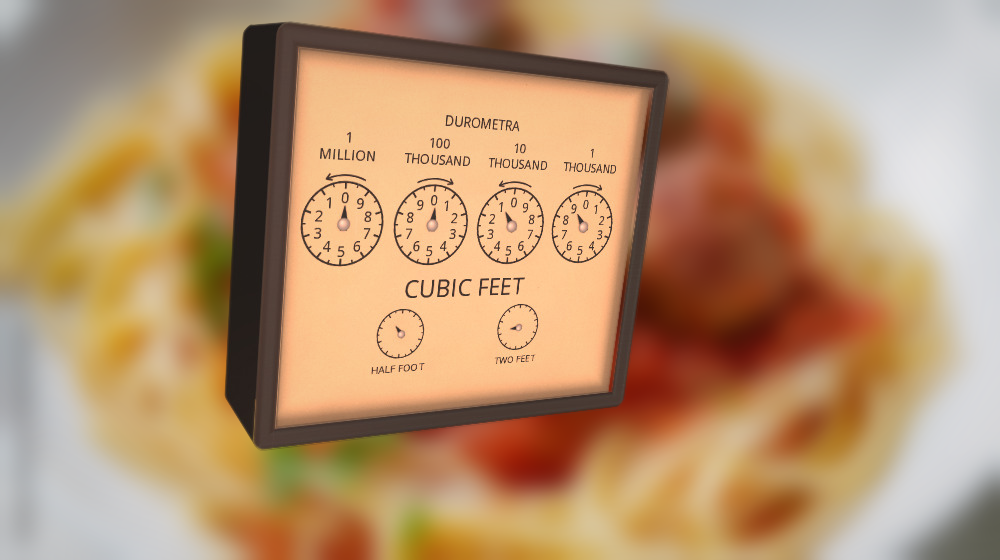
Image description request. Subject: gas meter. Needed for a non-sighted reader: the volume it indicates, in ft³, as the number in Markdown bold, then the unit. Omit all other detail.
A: **900** ft³
